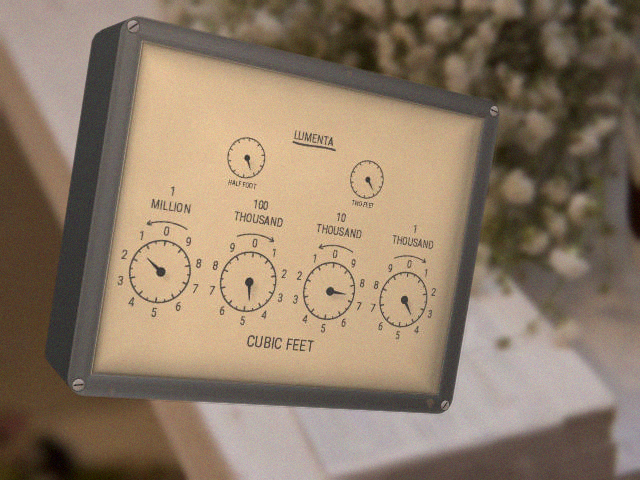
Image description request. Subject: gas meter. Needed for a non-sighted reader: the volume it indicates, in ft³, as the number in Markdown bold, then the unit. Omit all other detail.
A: **147400** ft³
